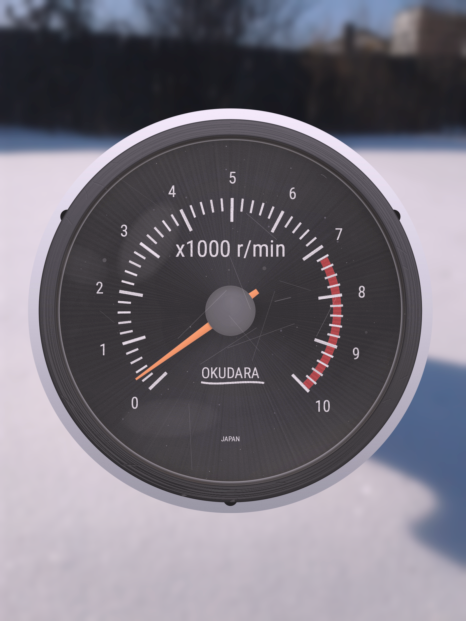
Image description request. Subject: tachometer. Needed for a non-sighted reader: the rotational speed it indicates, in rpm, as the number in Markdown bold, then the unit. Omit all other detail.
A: **300** rpm
